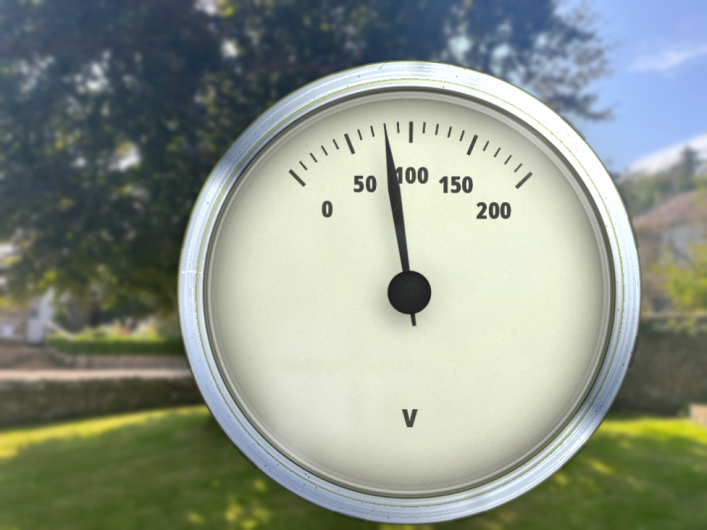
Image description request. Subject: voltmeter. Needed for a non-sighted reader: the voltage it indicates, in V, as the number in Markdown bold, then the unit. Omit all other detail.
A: **80** V
